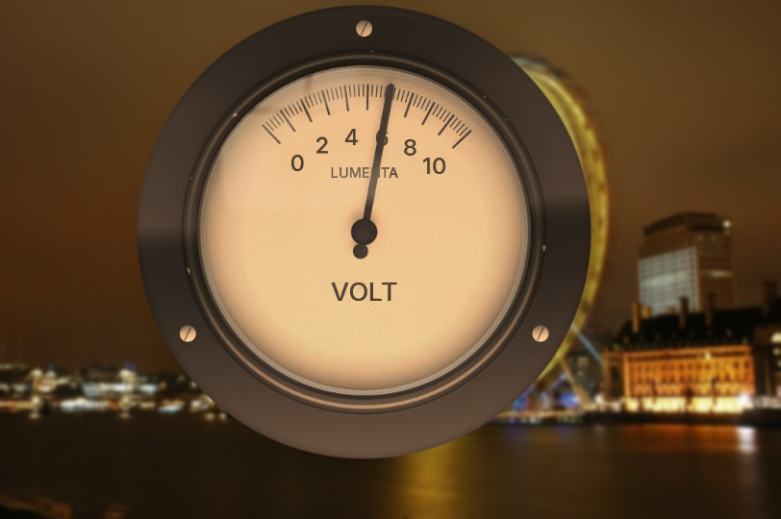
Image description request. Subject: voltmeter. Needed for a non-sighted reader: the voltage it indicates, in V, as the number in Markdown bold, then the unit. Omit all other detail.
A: **6** V
